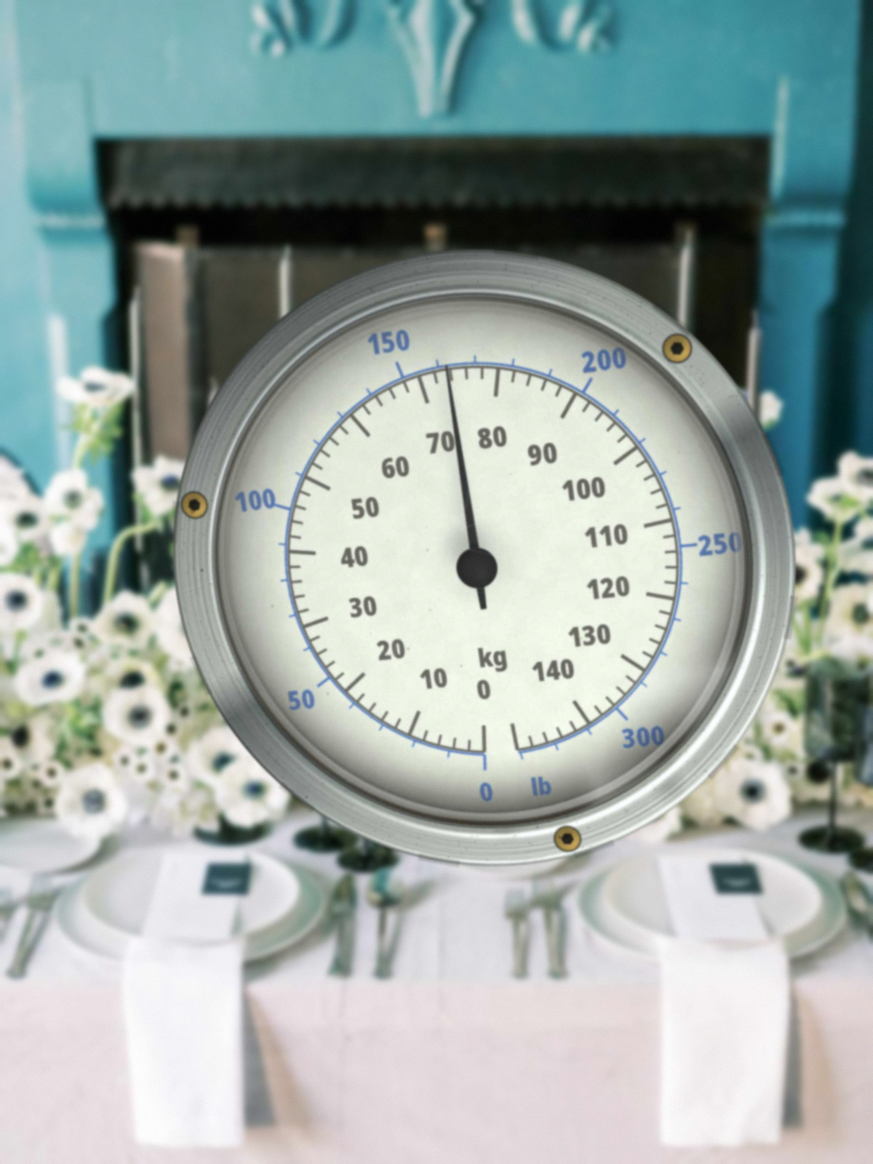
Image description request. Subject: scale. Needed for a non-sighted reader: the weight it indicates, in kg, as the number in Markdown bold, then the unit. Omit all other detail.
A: **74** kg
